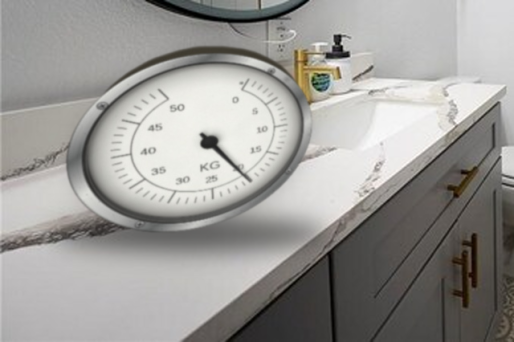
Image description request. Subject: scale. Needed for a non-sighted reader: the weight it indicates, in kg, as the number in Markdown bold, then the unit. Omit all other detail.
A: **20** kg
